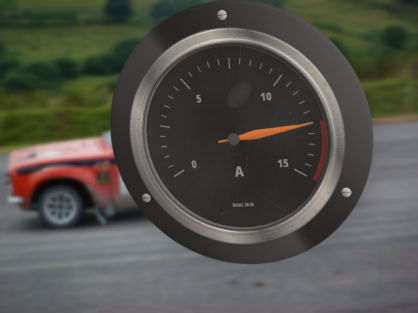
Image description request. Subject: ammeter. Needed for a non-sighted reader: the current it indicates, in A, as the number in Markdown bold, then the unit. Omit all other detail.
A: **12.5** A
